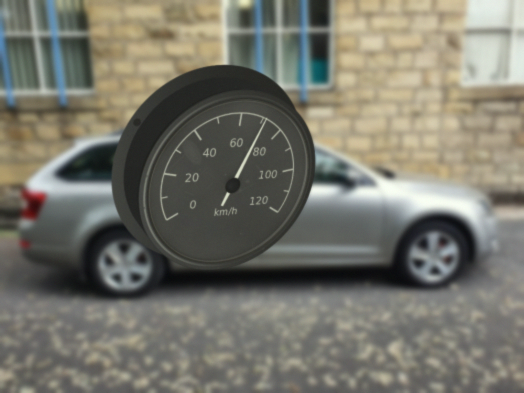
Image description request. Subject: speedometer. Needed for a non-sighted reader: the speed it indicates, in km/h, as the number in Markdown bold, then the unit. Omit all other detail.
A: **70** km/h
